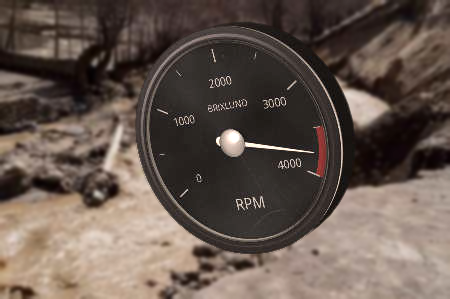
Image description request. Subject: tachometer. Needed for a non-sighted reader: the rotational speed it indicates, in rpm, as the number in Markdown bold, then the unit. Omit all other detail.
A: **3750** rpm
